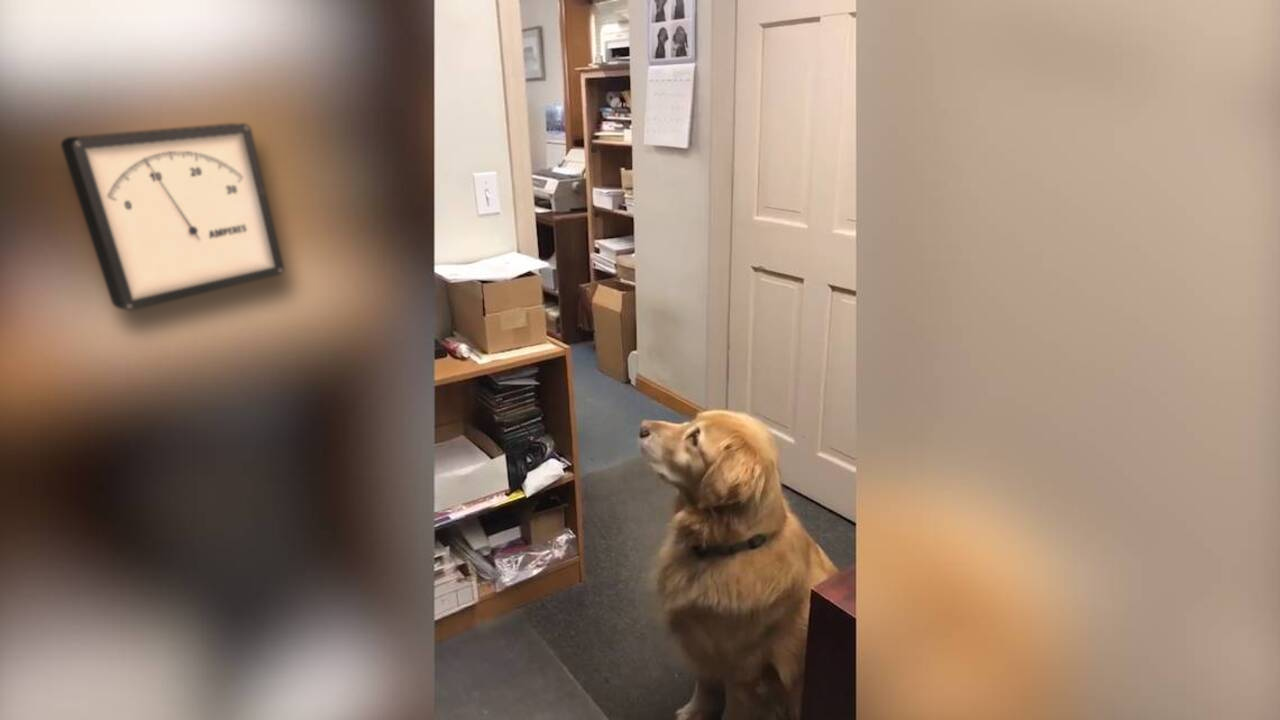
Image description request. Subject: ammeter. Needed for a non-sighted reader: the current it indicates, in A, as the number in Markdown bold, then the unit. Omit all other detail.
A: **10** A
